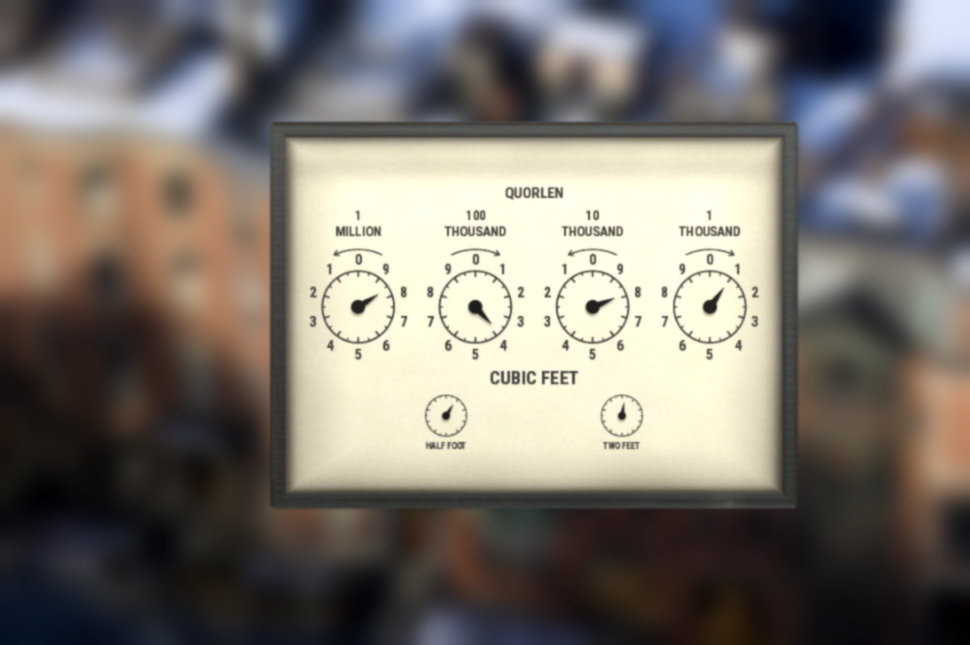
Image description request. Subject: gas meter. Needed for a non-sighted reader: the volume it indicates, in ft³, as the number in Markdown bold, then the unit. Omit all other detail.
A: **838100** ft³
